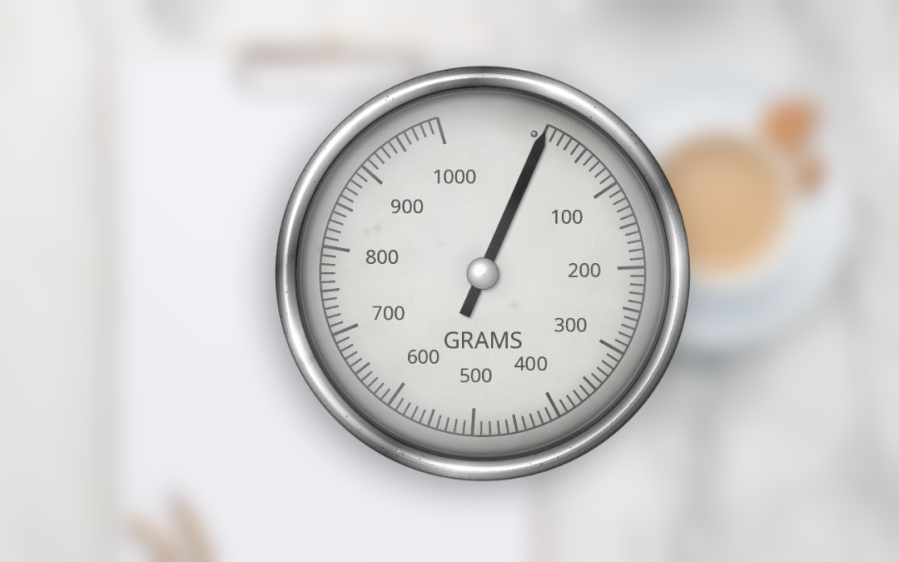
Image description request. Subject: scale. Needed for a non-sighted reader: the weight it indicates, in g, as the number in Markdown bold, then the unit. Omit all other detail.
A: **0** g
